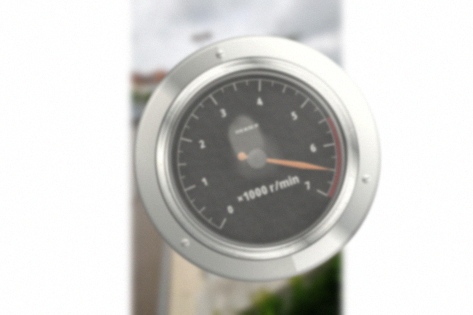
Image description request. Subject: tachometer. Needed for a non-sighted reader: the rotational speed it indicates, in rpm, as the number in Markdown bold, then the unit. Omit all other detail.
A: **6500** rpm
